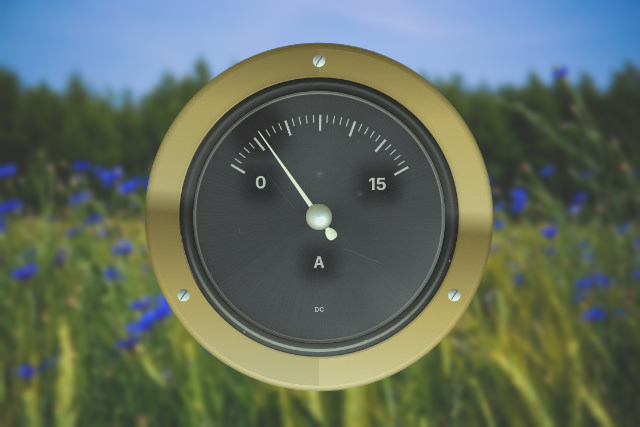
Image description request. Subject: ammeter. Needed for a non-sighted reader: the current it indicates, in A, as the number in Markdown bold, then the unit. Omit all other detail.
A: **3** A
